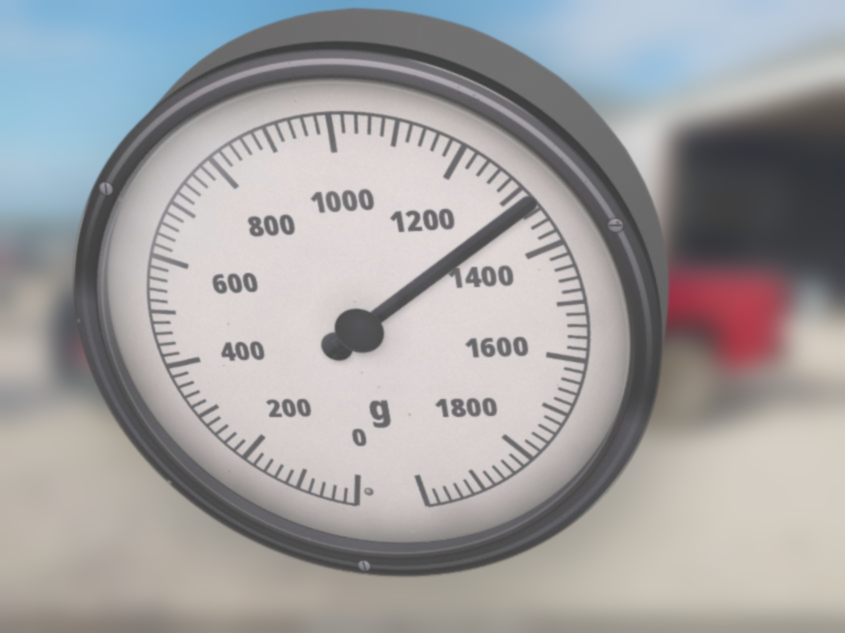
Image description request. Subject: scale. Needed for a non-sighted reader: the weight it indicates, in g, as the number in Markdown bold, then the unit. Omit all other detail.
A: **1320** g
